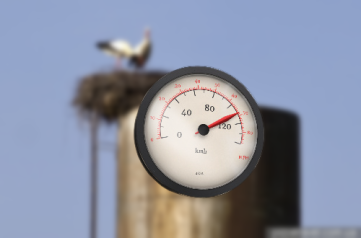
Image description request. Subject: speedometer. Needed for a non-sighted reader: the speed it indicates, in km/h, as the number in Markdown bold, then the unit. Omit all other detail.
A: **110** km/h
